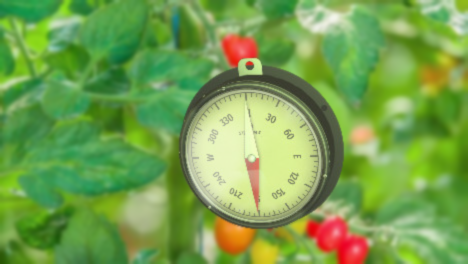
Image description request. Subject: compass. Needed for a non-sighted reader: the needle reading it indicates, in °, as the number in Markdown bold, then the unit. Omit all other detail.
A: **180** °
